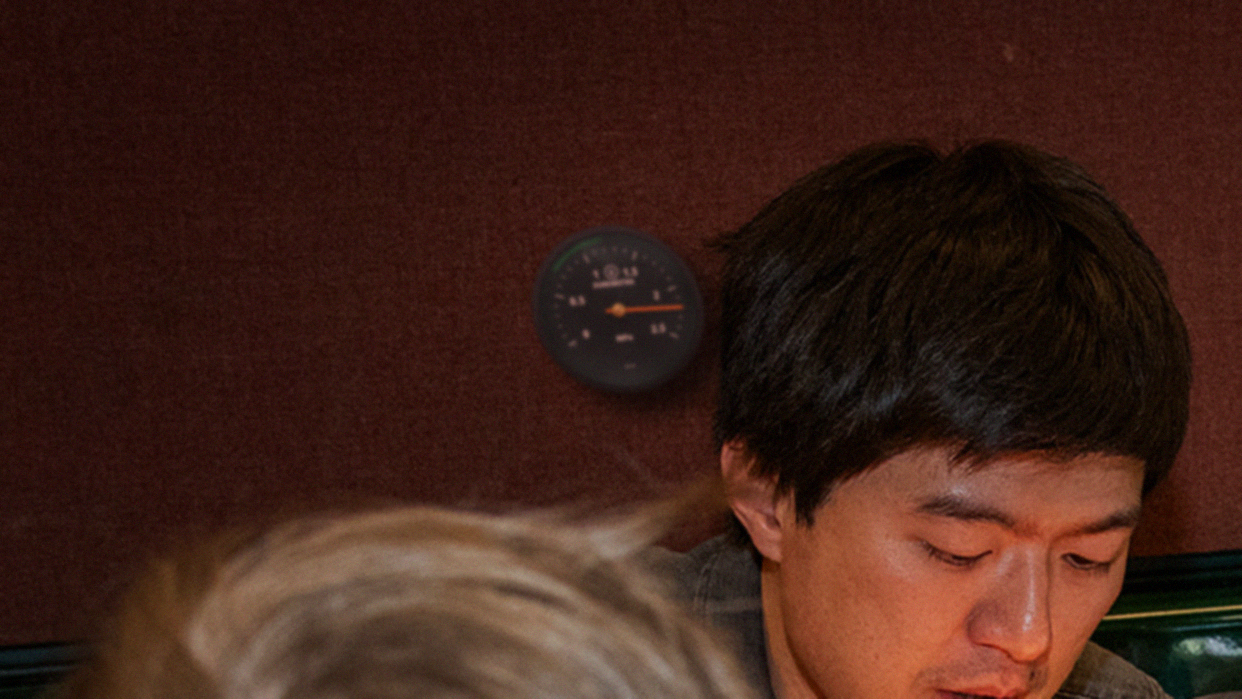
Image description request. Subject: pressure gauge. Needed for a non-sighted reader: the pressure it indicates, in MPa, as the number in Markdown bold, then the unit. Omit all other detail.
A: **2.2** MPa
